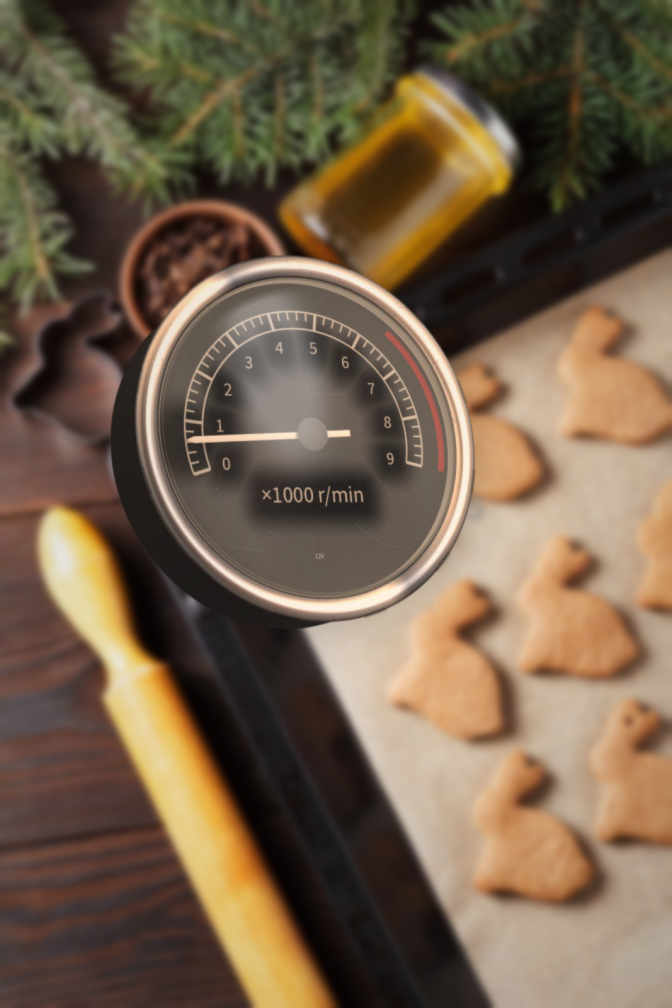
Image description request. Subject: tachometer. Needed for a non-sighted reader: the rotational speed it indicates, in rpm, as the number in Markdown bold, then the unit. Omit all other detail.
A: **600** rpm
